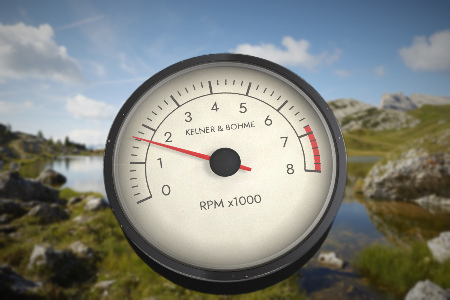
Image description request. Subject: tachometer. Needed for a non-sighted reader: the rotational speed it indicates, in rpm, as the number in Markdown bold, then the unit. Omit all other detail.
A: **1600** rpm
